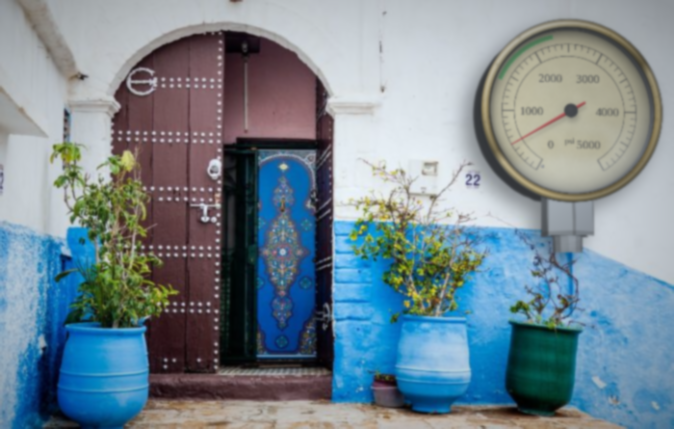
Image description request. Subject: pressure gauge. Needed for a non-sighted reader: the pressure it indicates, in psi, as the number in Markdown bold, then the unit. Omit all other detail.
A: **500** psi
